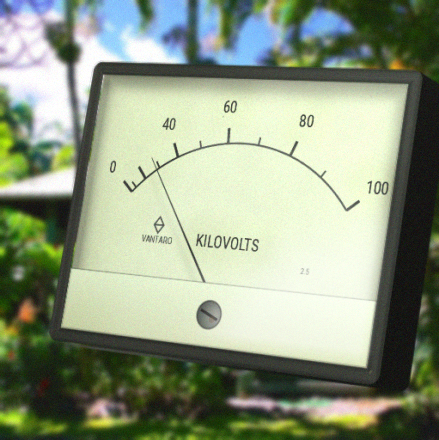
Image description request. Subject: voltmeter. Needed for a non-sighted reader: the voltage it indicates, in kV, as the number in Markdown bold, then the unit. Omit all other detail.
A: **30** kV
